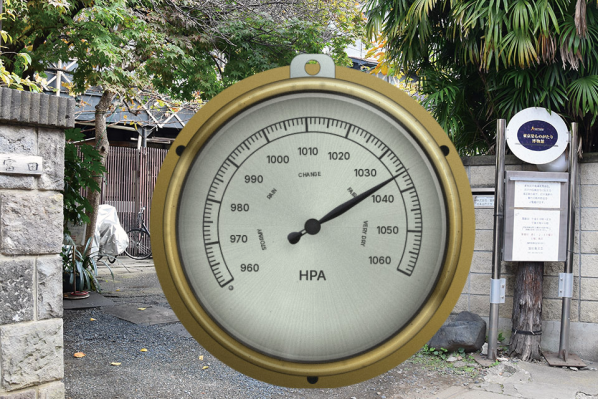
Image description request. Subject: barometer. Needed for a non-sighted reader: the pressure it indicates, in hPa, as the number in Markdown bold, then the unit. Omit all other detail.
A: **1036** hPa
